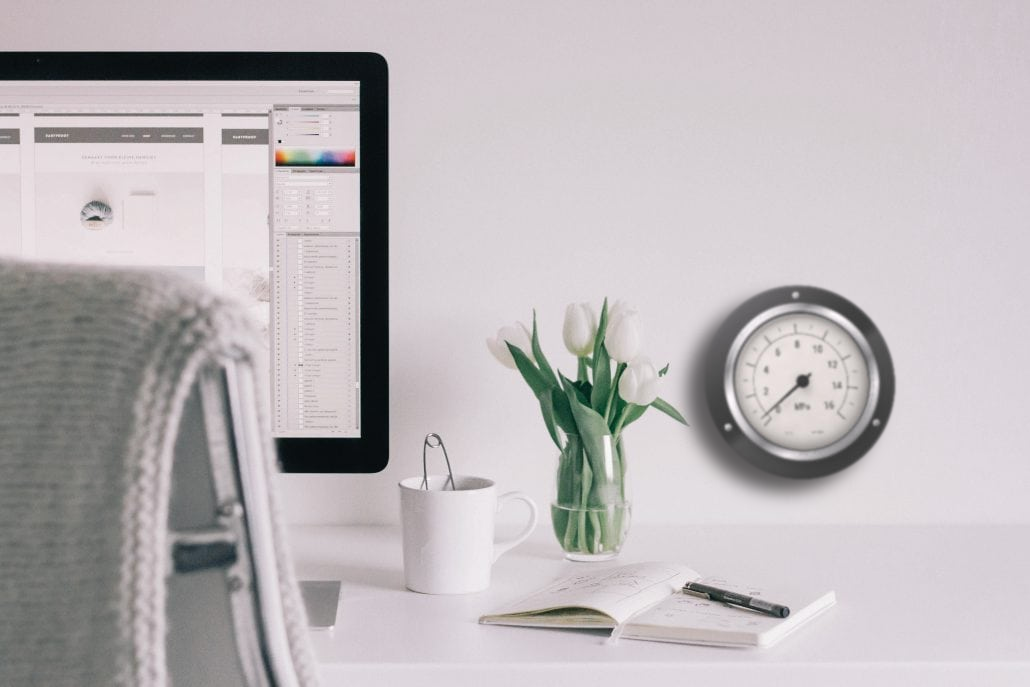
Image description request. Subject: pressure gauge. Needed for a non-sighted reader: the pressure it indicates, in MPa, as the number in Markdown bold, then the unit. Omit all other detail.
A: **0.5** MPa
